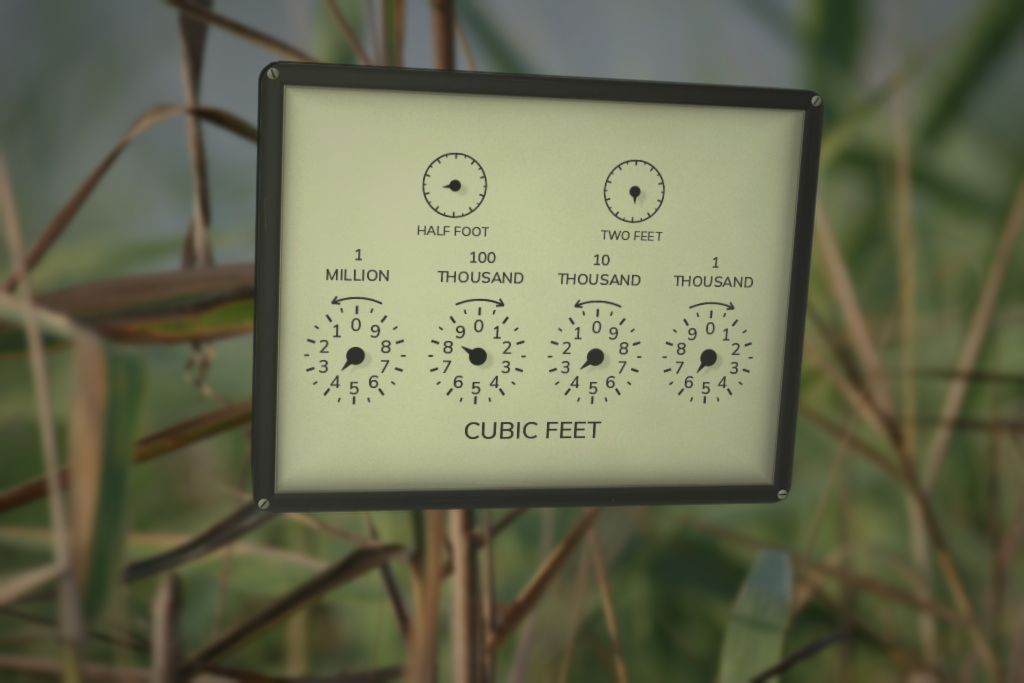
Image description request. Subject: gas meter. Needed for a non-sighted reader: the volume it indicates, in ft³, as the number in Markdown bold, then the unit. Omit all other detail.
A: **383600** ft³
